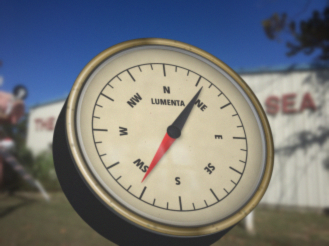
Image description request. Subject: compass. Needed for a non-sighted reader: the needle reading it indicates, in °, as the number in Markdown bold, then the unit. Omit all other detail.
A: **215** °
